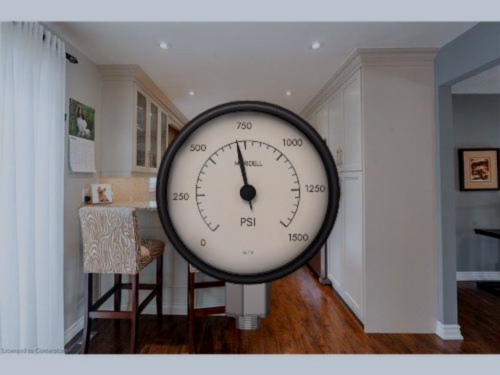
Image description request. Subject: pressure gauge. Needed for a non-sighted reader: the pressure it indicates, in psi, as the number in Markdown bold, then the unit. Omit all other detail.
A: **700** psi
